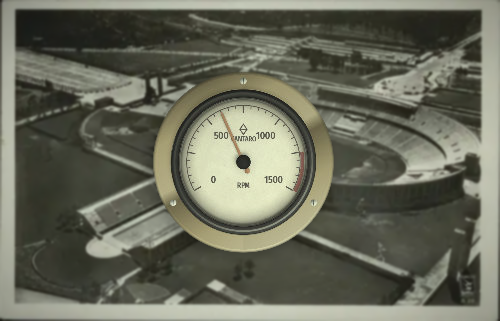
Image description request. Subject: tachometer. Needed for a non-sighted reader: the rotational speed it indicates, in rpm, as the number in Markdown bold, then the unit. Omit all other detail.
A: **600** rpm
